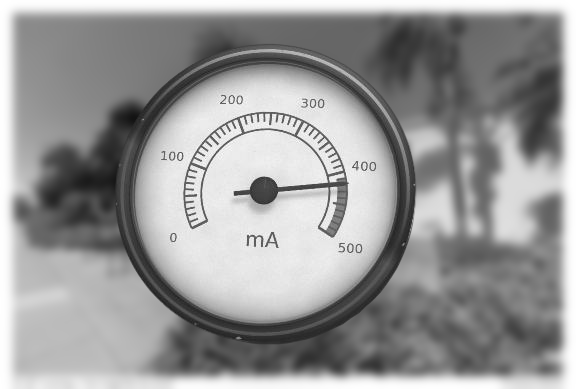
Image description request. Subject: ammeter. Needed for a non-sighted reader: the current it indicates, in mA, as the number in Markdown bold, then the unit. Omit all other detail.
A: **420** mA
